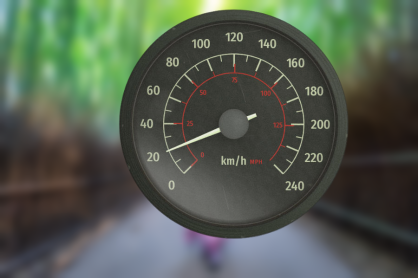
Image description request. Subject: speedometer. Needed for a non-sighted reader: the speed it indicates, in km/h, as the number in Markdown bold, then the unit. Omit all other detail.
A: **20** km/h
